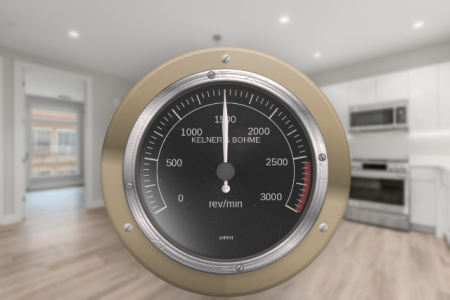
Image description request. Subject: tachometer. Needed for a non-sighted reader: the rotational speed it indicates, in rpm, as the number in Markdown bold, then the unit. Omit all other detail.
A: **1500** rpm
